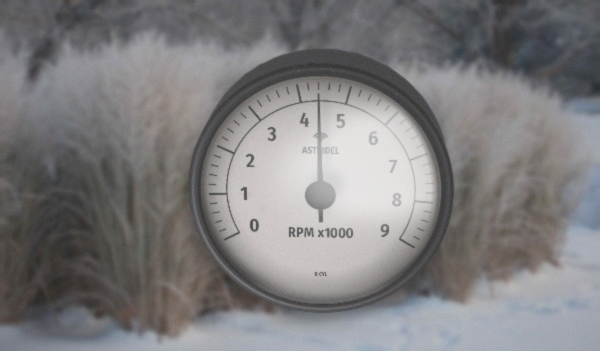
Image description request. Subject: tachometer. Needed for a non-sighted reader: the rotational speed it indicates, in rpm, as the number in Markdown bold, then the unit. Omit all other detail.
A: **4400** rpm
